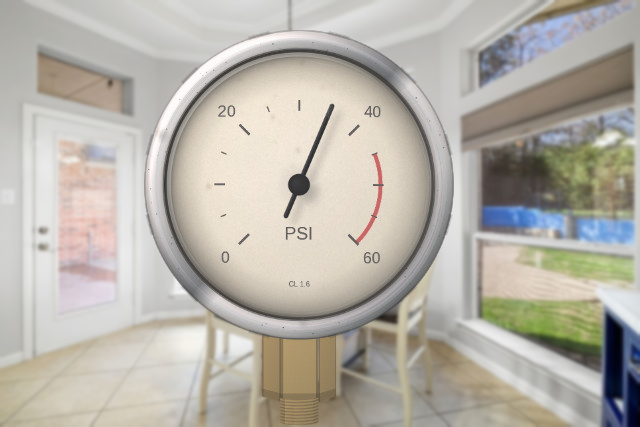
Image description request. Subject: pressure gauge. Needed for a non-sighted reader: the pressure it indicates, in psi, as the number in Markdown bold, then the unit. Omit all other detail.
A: **35** psi
